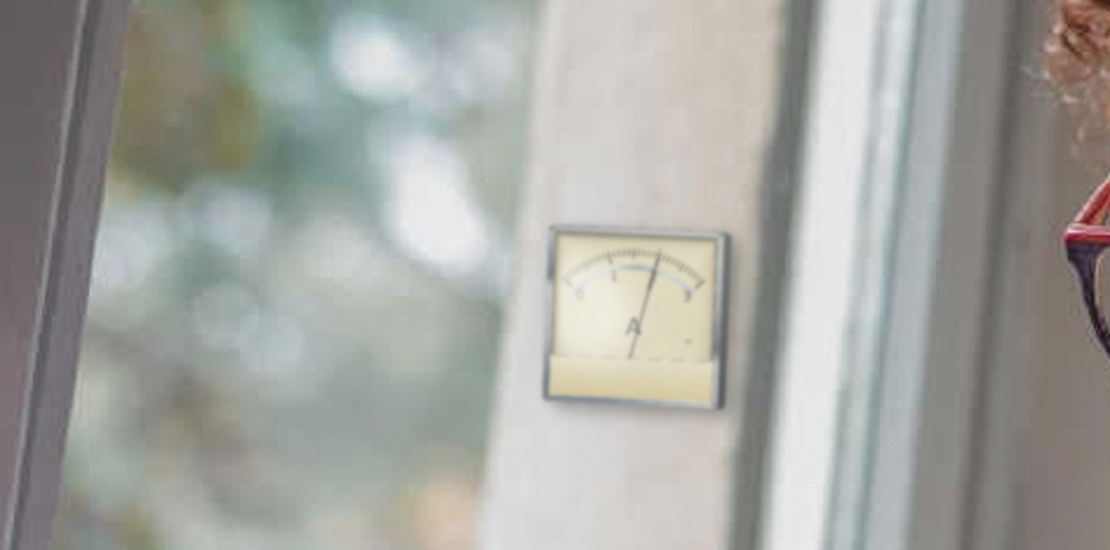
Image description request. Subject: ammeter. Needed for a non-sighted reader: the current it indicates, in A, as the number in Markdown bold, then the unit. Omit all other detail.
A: **2** A
